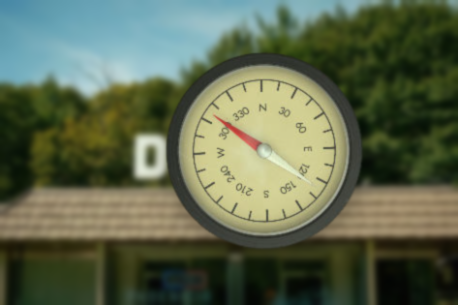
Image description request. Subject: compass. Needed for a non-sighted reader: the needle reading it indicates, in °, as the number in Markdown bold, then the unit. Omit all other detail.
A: **307.5** °
